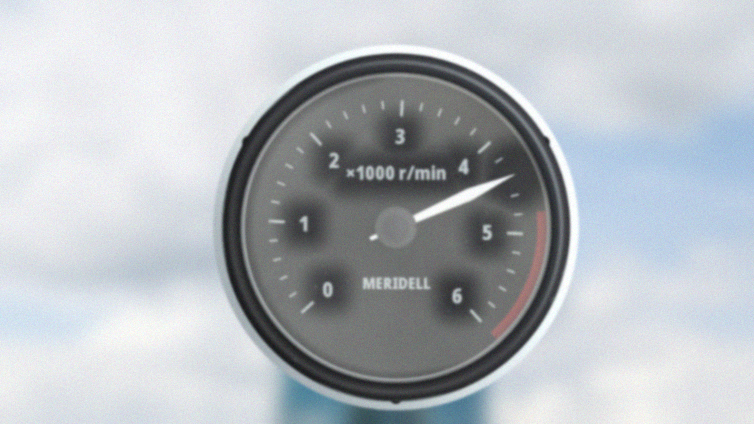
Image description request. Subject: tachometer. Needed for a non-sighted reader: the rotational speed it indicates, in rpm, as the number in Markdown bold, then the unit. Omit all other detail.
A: **4400** rpm
